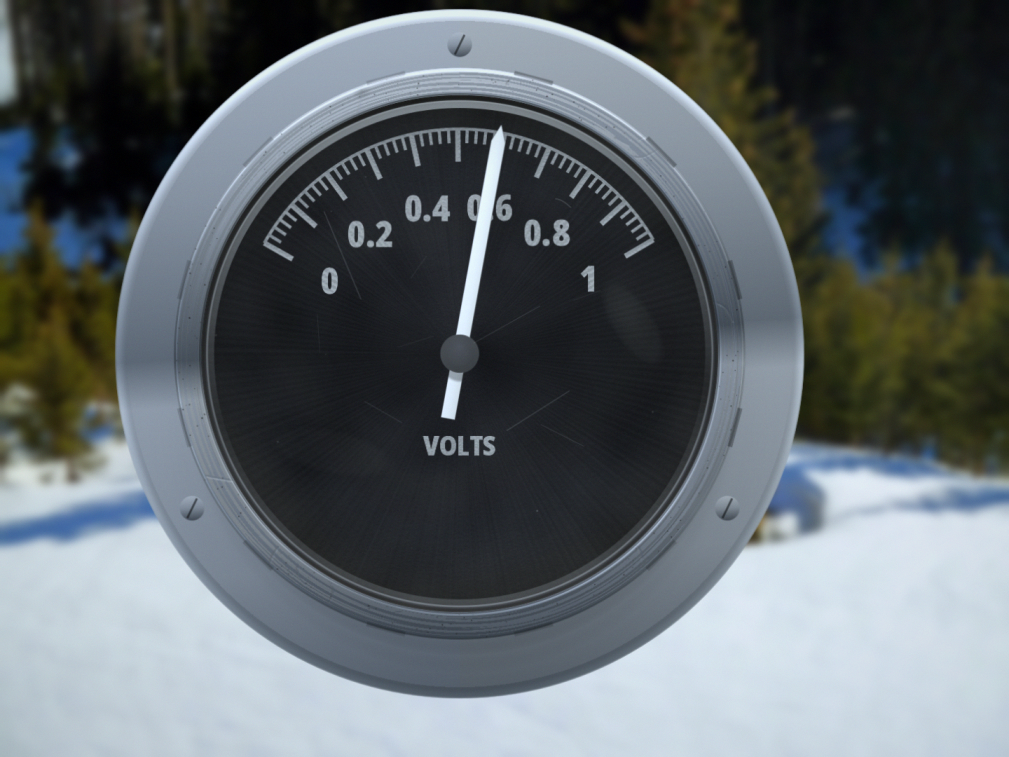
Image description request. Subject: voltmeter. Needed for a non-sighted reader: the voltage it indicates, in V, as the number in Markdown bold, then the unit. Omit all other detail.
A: **0.59** V
